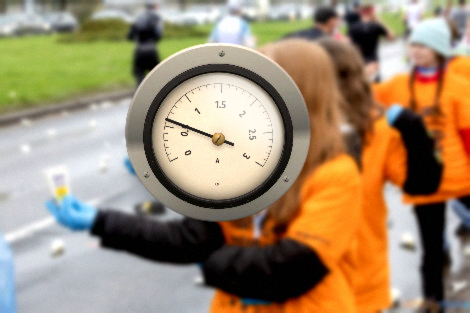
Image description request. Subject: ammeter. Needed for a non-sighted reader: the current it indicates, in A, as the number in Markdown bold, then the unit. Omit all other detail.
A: **0.6** A
